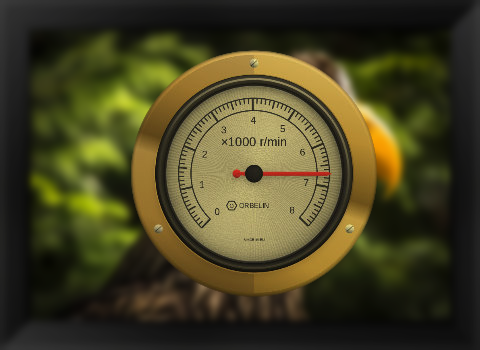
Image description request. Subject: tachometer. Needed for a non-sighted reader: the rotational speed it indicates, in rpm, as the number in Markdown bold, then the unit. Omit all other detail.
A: **6700** rpm
